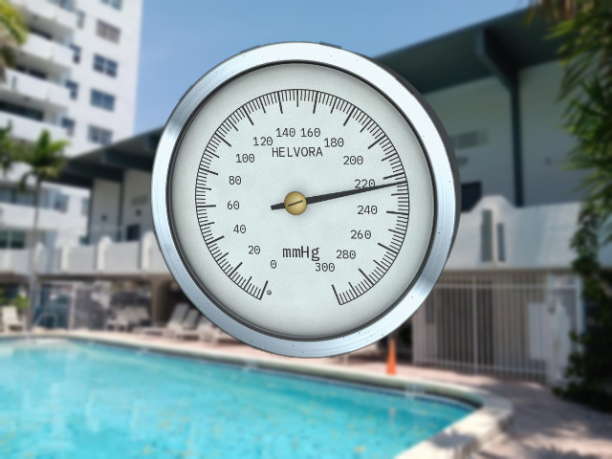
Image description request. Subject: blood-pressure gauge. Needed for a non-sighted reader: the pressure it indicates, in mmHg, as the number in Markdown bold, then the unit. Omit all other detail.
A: **224** mmHg
